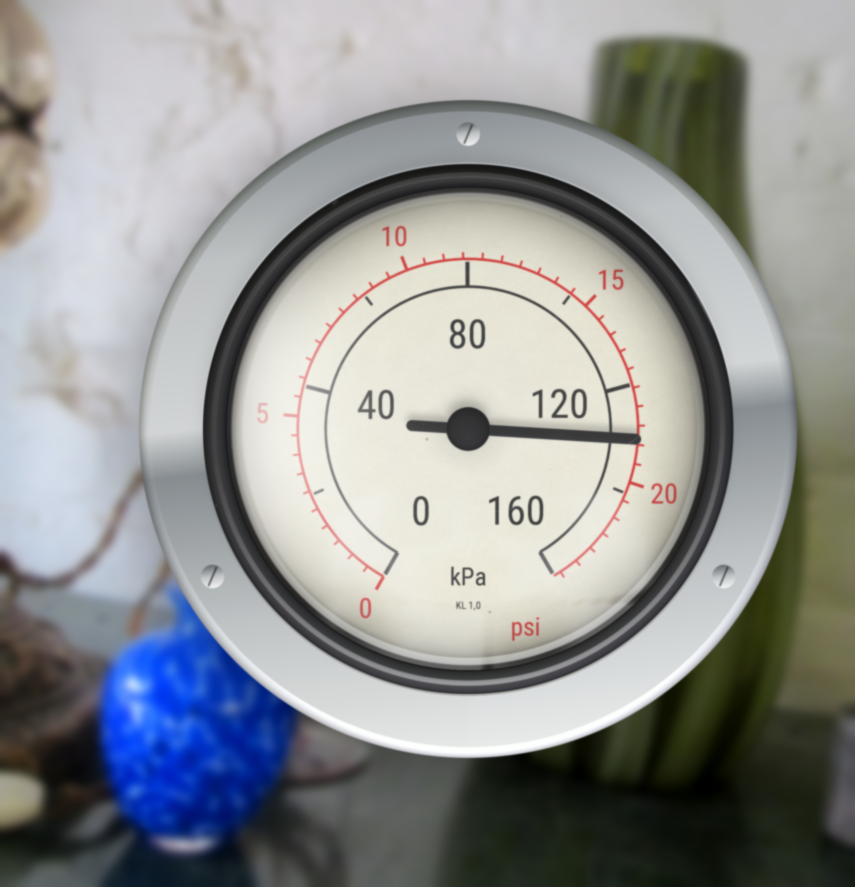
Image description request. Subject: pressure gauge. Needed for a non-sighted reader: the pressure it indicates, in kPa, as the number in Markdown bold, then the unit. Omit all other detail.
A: **130** kPa
